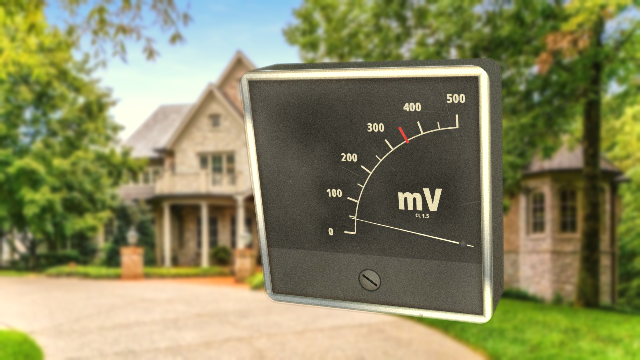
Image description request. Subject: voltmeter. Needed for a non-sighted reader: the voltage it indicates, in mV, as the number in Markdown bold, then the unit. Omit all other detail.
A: **50** mV
